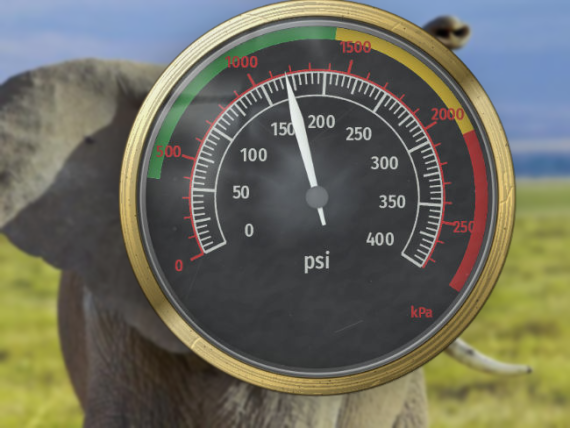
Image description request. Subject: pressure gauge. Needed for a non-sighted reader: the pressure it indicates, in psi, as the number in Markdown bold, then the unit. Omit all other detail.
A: **170** psi
